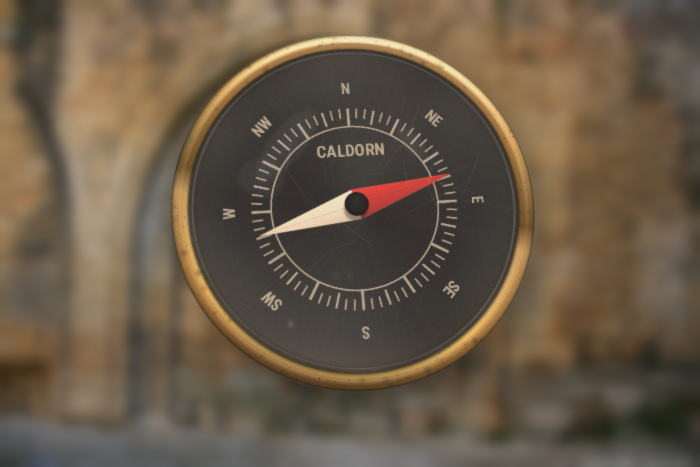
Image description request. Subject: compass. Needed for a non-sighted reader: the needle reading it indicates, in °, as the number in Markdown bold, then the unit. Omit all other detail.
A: **75** °
